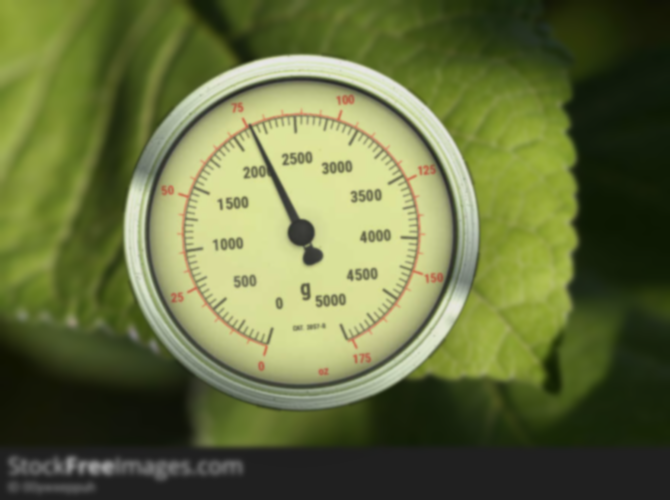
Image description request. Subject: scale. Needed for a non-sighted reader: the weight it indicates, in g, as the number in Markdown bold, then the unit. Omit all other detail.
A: **2150** g
